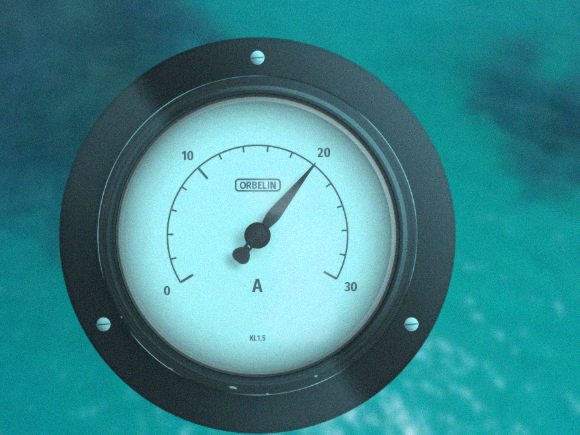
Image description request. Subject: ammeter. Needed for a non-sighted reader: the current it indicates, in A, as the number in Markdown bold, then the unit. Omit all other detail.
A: **20** A
